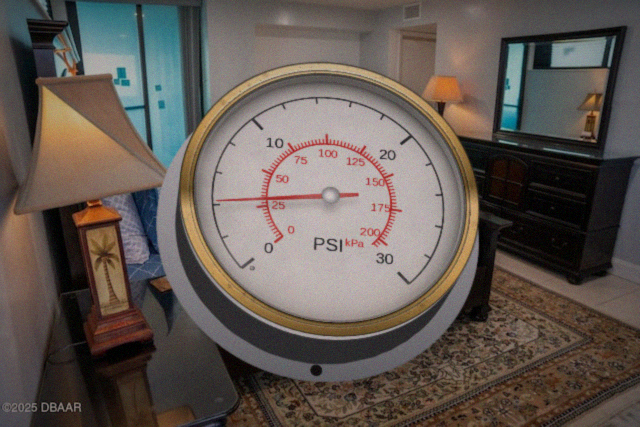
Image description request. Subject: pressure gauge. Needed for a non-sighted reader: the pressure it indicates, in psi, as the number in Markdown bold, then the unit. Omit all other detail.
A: **4** psi
